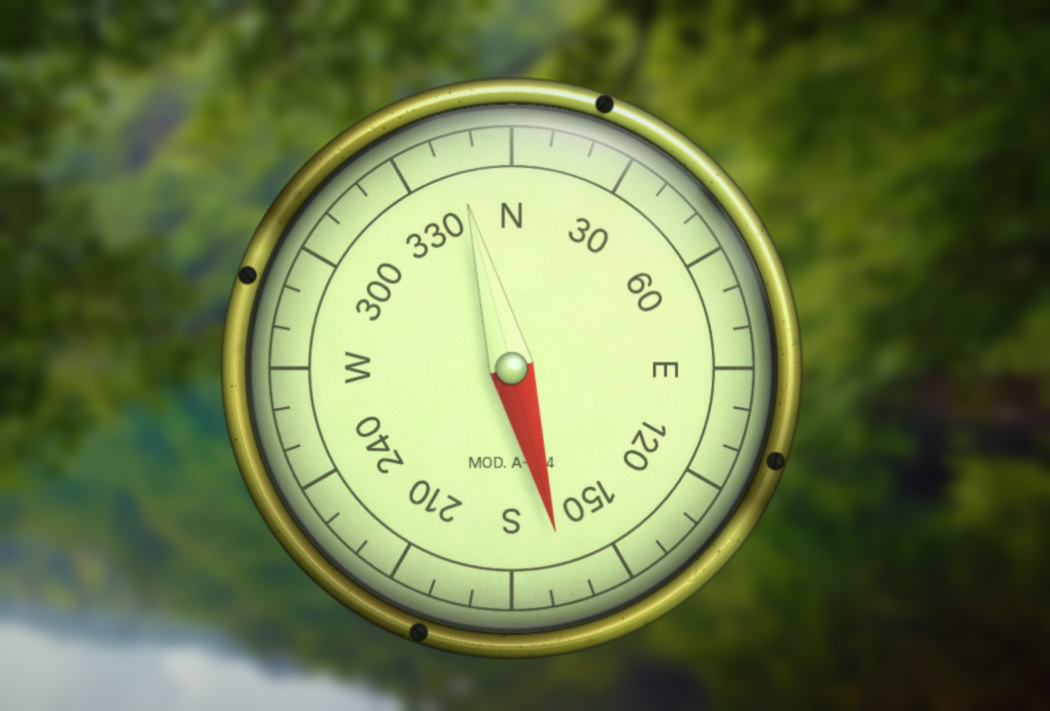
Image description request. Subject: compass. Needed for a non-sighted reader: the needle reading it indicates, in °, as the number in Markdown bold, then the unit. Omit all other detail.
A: **165** °
